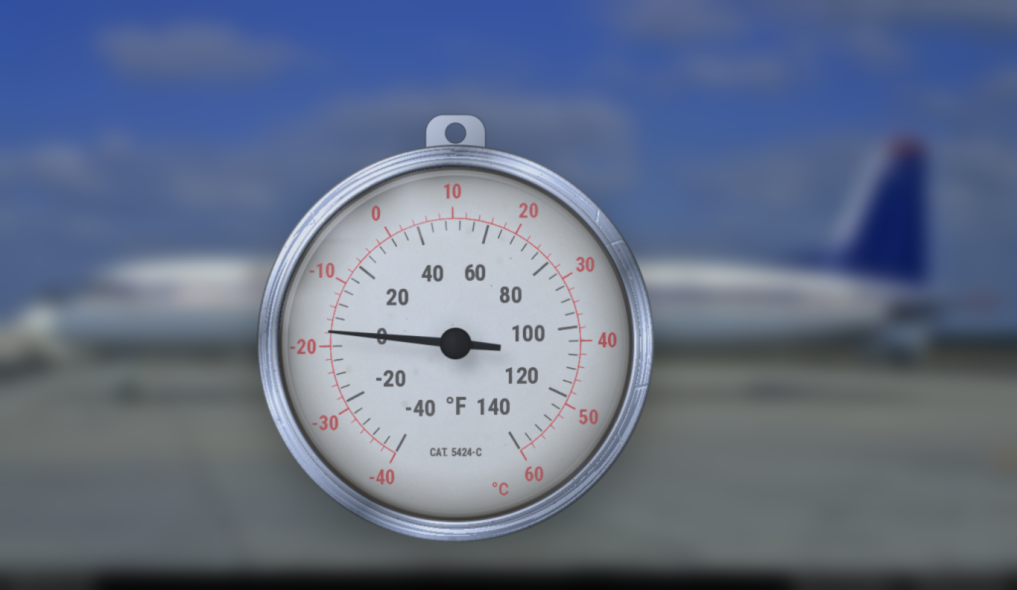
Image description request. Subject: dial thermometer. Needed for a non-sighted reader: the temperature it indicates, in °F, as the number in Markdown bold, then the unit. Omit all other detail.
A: **0** °F
